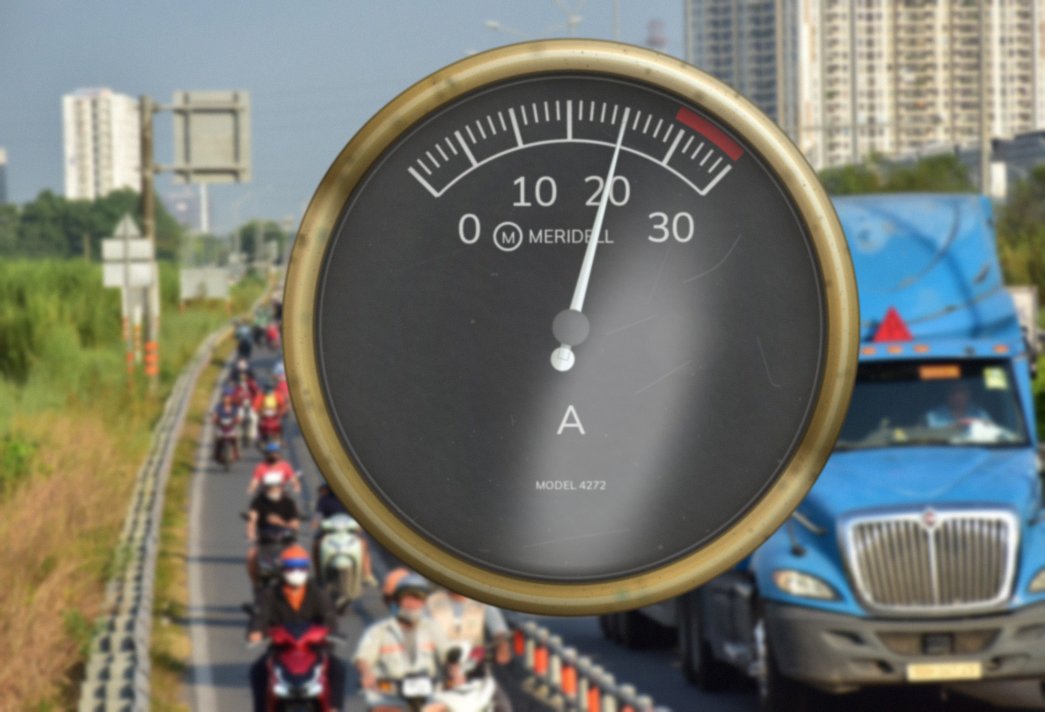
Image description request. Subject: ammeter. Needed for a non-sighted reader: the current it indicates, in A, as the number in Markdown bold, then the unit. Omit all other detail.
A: **20** A
